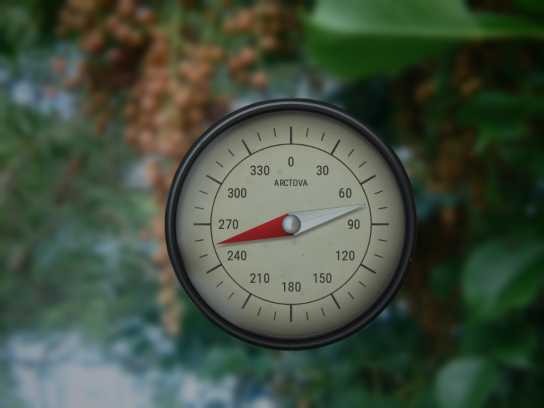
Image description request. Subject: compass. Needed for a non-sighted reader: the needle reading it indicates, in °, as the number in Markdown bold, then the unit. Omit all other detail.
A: **255** °
